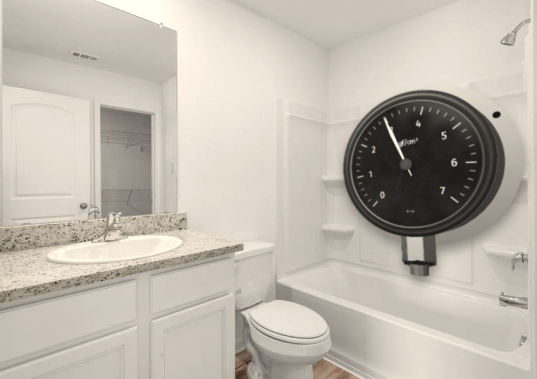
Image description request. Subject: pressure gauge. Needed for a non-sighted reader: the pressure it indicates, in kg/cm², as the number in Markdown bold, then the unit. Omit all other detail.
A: **3** kg/cm²
